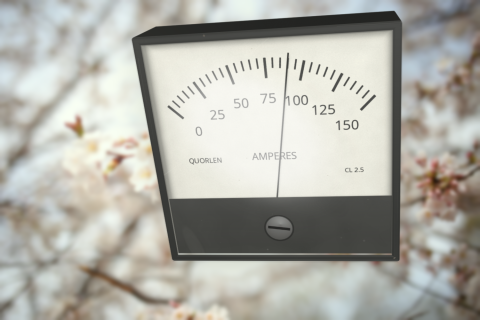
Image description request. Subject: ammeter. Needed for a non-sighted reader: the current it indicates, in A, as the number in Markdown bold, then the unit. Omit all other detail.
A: **90** A
